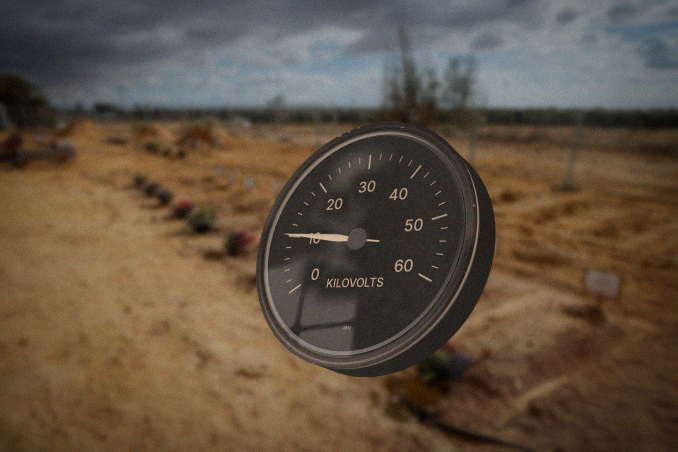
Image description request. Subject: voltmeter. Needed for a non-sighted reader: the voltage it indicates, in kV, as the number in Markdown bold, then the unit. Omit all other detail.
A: **10** kV
